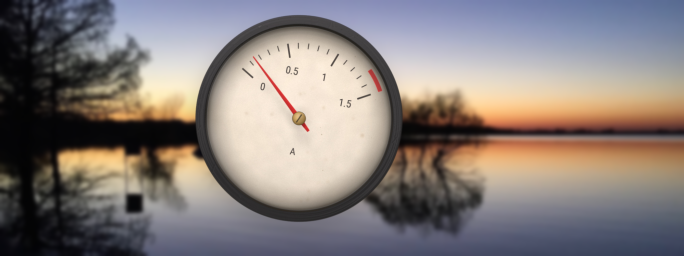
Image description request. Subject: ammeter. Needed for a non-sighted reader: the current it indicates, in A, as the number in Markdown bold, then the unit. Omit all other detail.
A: **0.15** A
